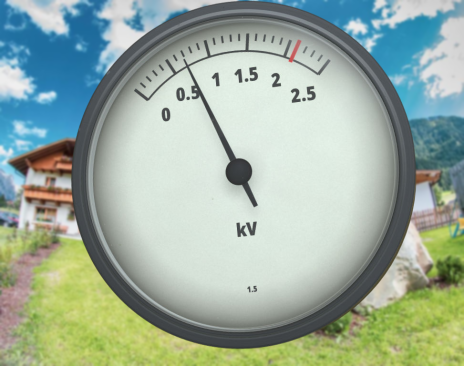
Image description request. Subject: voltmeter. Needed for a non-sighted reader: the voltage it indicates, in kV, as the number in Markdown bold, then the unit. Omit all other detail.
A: **0.7** kV
